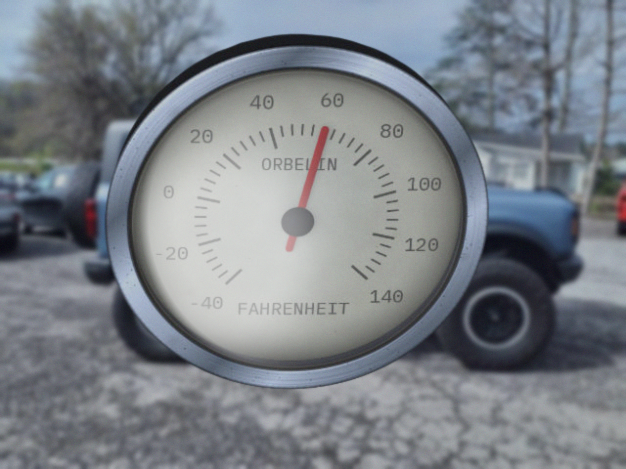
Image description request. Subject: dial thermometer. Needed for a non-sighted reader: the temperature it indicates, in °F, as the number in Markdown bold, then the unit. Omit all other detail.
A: **60** °F
